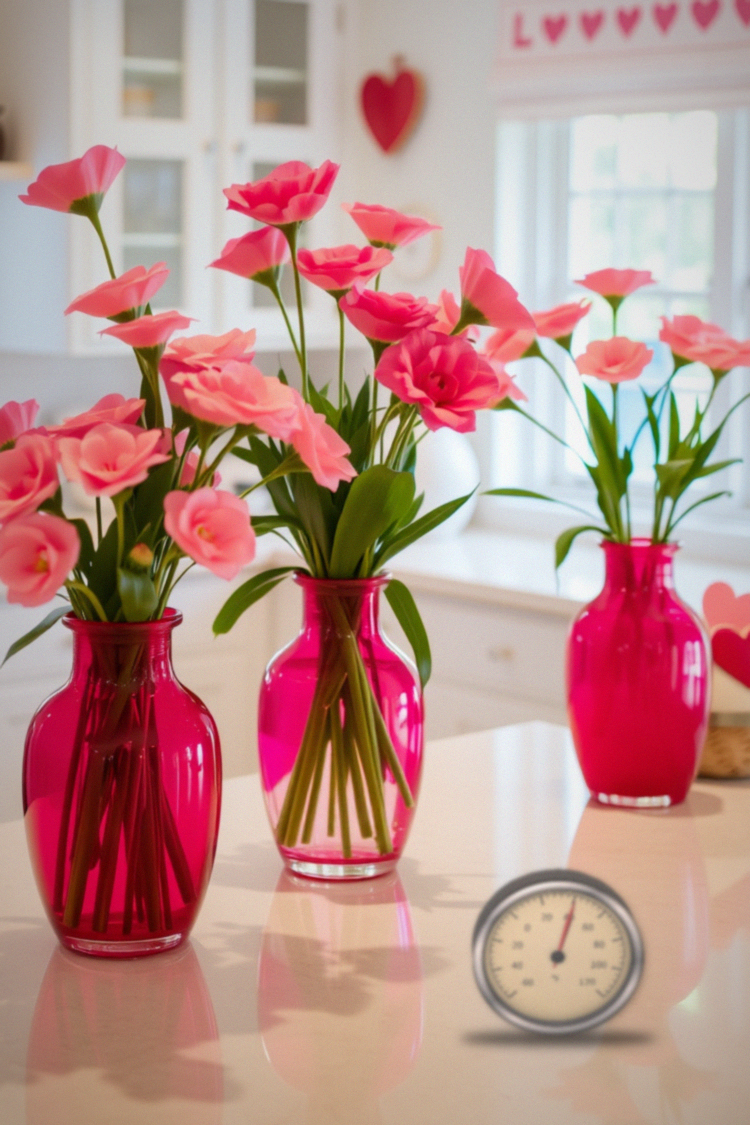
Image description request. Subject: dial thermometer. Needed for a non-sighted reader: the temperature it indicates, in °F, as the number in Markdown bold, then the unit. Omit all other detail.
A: **40** °F
